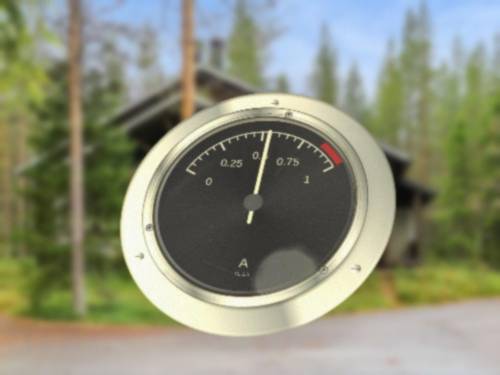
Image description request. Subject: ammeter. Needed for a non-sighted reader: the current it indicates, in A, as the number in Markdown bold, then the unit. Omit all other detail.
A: **0.55** A
